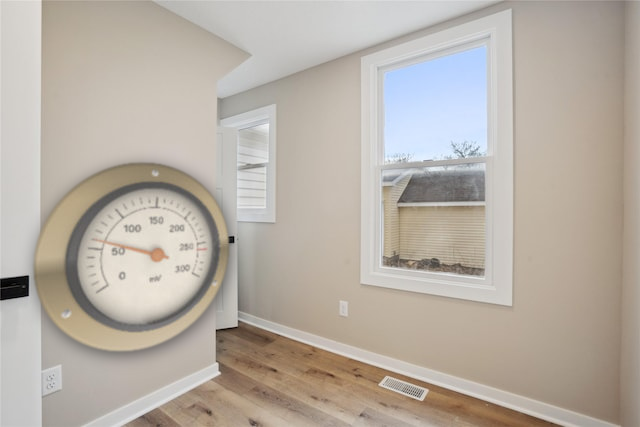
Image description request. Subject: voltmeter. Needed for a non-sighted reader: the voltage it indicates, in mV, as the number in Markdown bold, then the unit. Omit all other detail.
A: **60** mV
